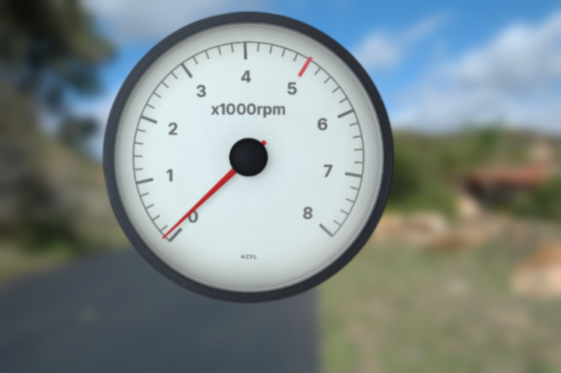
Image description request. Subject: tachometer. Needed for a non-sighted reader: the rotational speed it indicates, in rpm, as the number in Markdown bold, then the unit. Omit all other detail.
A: **100** rpm
